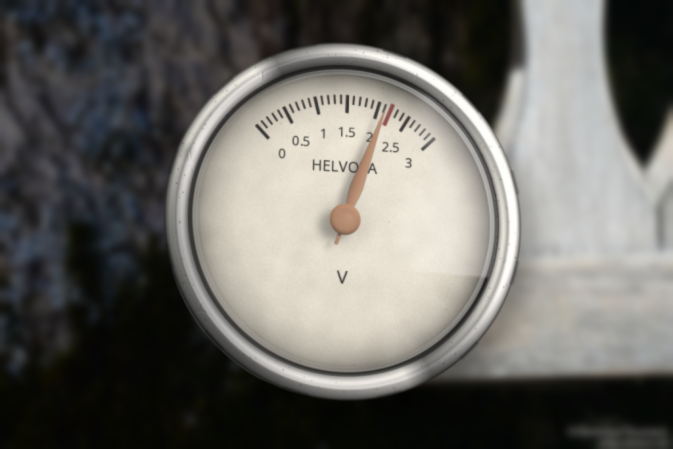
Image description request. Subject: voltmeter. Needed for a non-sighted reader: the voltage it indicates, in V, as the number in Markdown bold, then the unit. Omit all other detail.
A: **2.1** V
